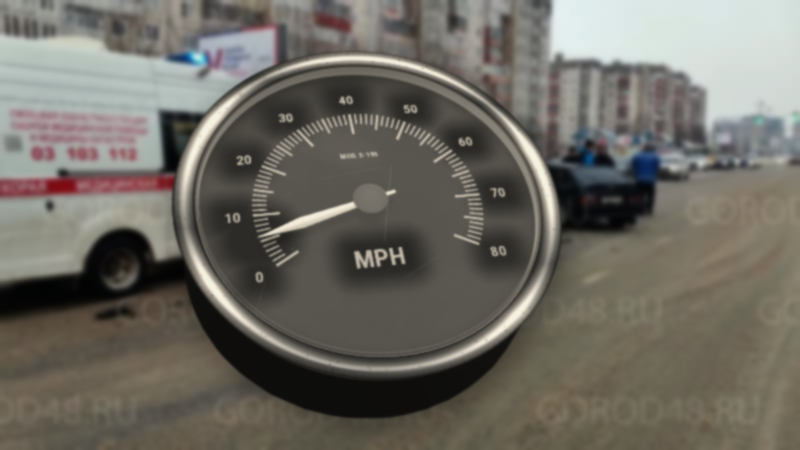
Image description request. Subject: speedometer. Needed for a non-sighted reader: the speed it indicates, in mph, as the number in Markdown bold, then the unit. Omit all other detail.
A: **5** mph
